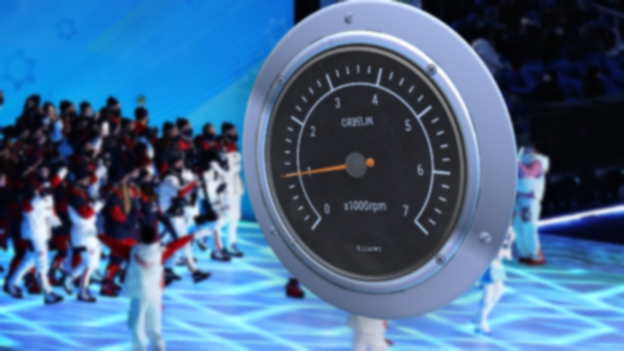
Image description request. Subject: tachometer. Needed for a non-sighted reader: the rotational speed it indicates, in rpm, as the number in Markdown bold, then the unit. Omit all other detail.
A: **1000** rpm
